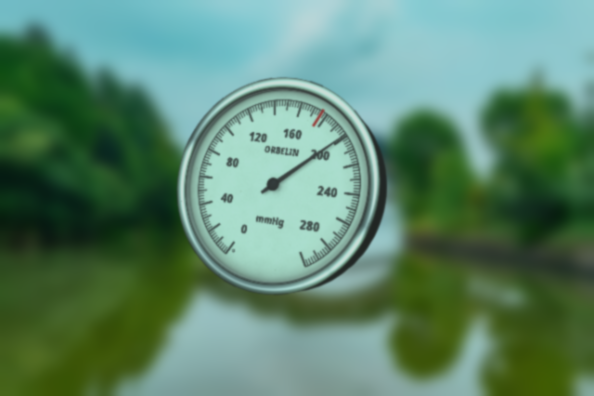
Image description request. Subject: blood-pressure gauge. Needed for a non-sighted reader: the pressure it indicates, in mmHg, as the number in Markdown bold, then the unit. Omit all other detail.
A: **200** mmHg
